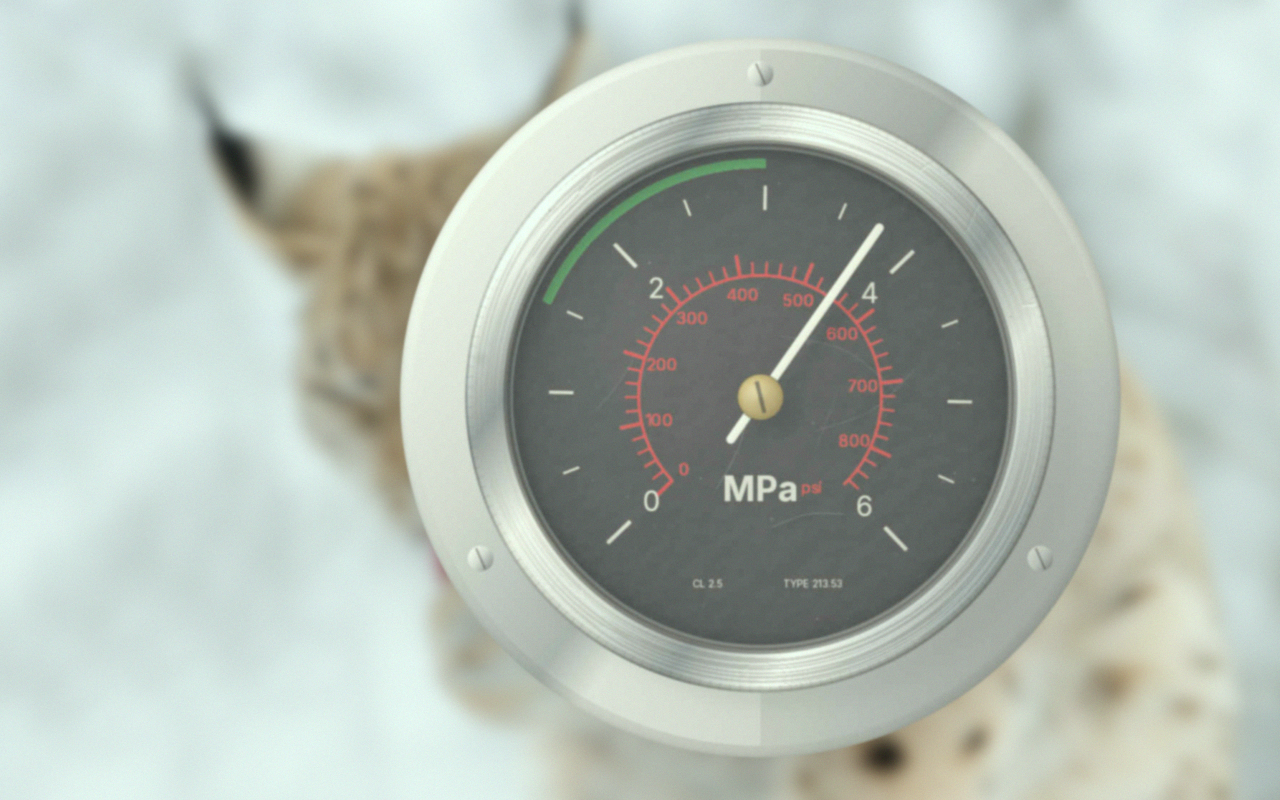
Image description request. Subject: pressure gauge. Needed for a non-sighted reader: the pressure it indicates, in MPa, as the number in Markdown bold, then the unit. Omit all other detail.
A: **3.75** MPa
